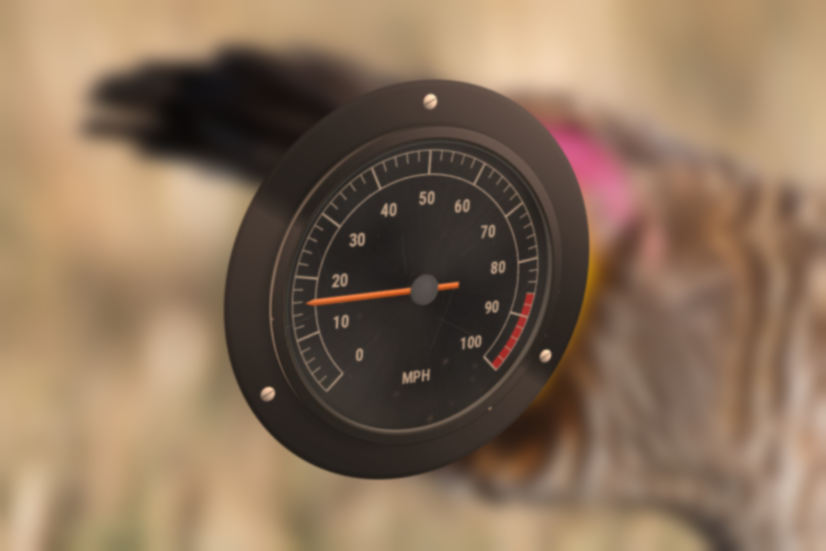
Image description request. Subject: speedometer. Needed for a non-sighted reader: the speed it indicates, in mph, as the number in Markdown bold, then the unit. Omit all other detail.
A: **16** mph
